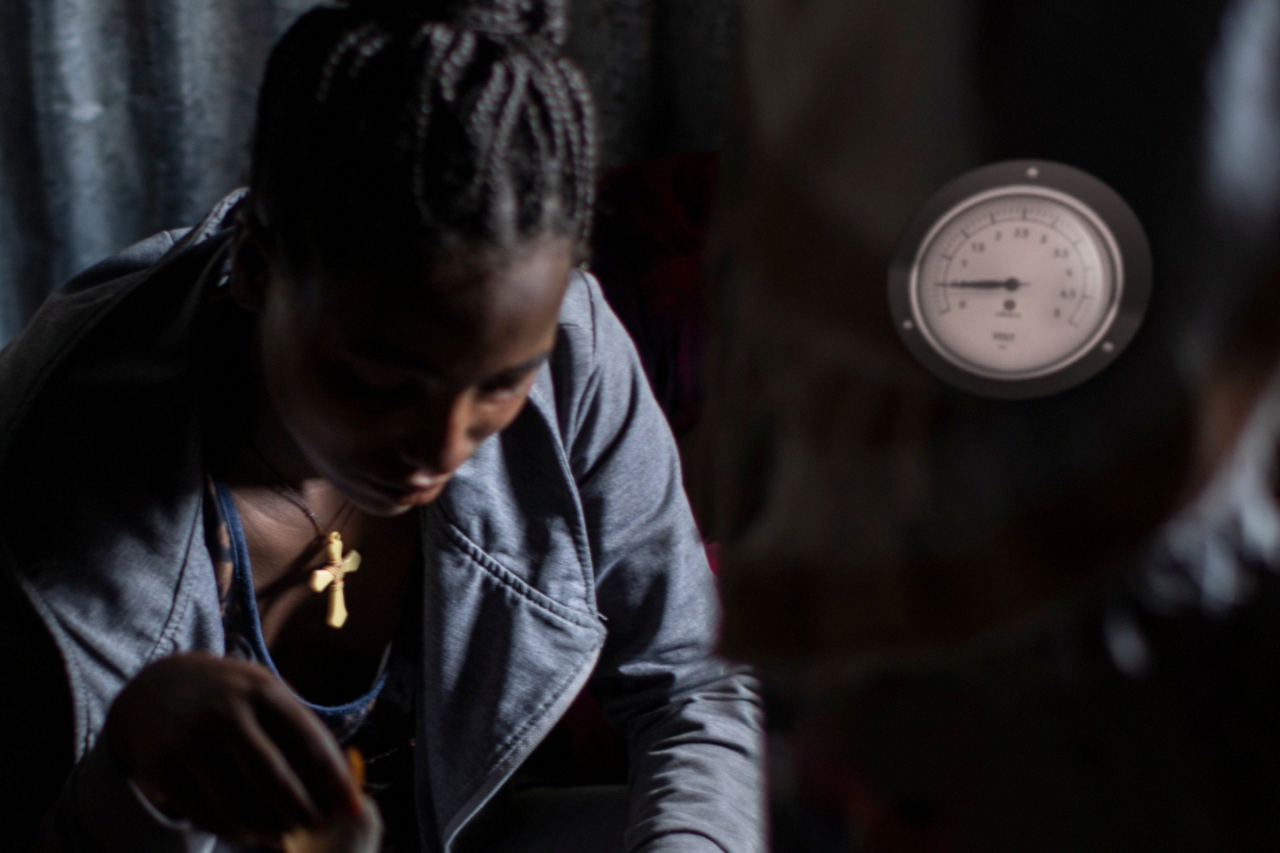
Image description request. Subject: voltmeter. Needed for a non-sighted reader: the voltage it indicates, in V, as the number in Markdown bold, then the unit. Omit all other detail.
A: **0.5** V
